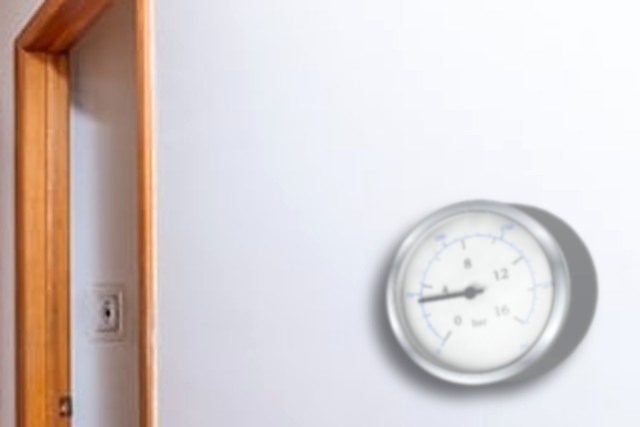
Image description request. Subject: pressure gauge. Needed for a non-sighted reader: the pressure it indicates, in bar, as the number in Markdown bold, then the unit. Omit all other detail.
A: **3** bar
